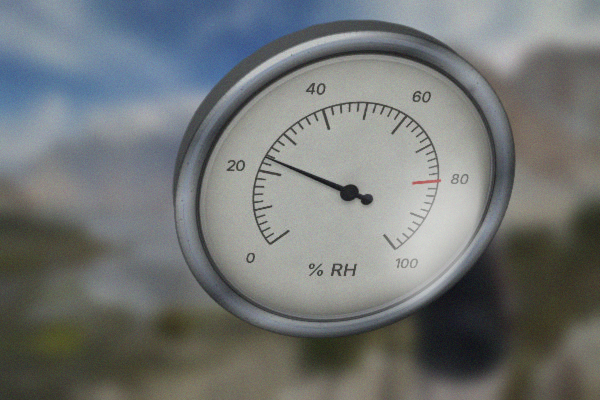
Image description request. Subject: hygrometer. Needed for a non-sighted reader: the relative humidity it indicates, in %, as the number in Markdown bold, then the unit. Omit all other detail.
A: **24** %
